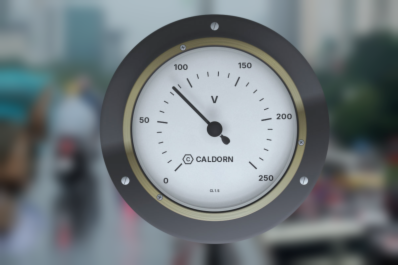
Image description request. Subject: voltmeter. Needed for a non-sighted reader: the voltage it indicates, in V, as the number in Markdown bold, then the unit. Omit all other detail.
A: **85** V
